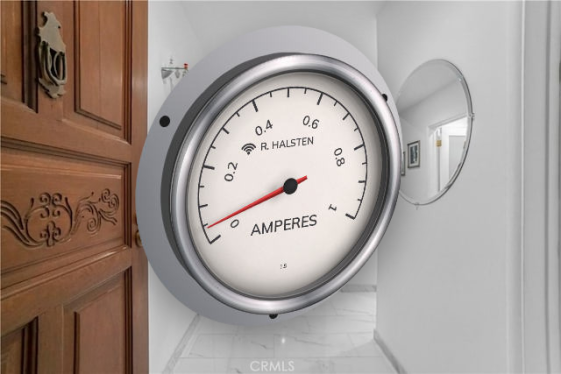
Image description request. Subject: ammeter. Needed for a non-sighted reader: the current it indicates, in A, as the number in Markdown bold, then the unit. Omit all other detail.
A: **0.05** A
